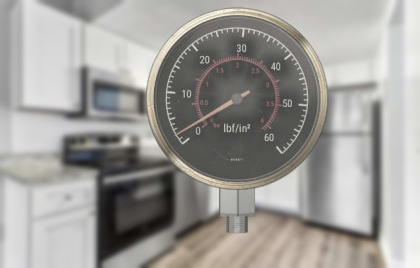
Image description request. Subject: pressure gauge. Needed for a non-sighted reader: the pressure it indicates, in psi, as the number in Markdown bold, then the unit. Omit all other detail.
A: **2** psi
